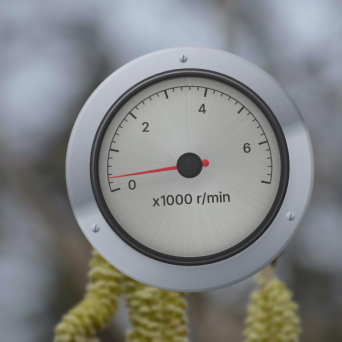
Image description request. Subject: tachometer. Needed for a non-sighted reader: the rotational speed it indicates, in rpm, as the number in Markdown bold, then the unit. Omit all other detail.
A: **300** rpm
